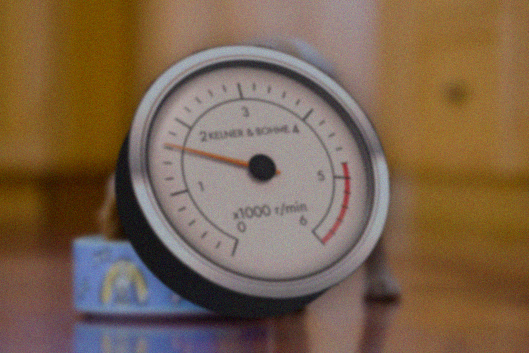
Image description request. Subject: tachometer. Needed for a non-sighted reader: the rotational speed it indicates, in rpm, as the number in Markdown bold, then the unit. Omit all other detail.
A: **1600** rpm
